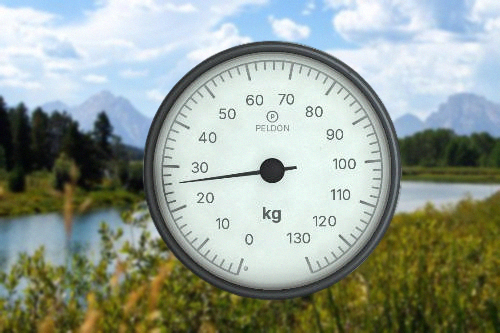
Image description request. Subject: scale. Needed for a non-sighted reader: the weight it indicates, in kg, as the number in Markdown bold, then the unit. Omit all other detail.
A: **26** kg
